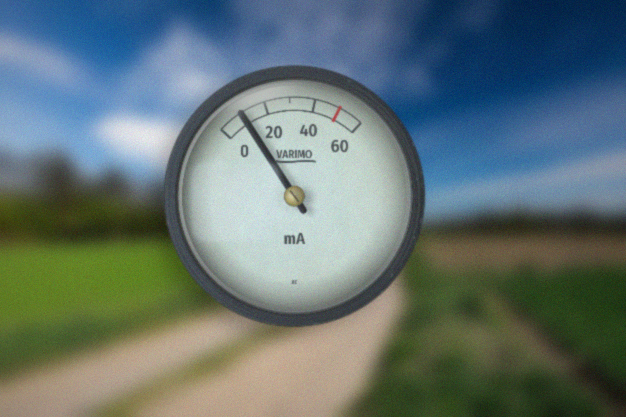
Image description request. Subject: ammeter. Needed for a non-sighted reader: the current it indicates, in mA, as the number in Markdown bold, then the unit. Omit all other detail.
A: **10** mA
